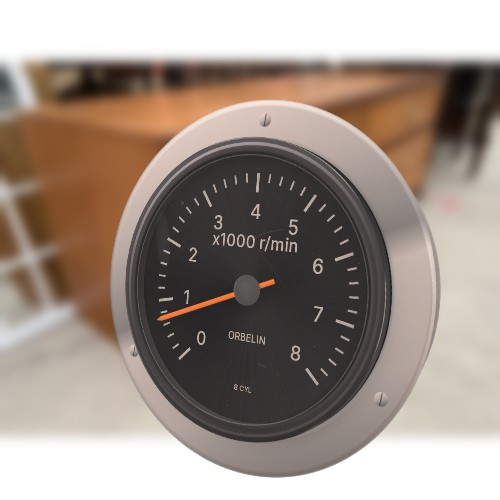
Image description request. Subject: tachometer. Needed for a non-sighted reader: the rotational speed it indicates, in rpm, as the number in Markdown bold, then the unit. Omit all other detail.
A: **700** rpm
